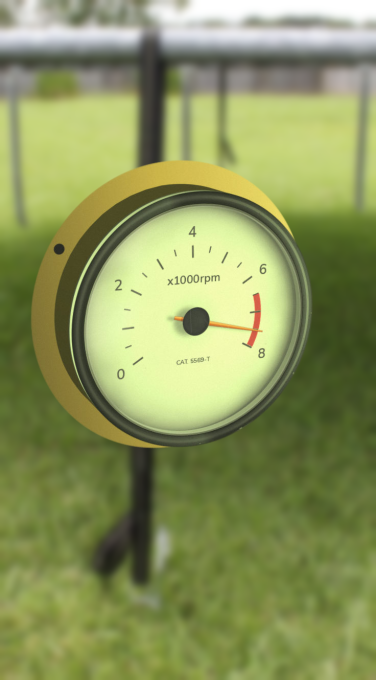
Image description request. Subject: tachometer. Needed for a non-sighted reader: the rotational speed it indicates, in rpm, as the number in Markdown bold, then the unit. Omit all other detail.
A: **7500** rpm
